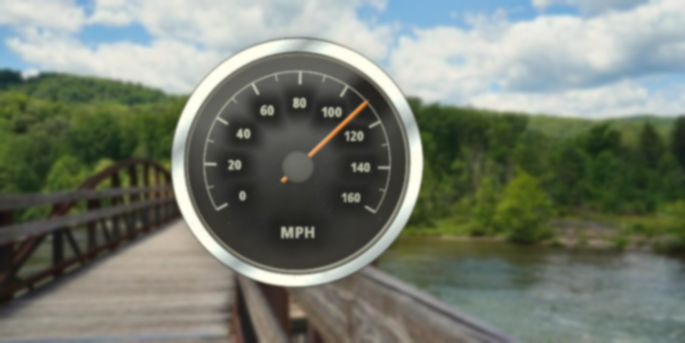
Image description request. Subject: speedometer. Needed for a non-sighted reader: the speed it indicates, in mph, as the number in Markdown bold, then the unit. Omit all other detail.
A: **110** mph
